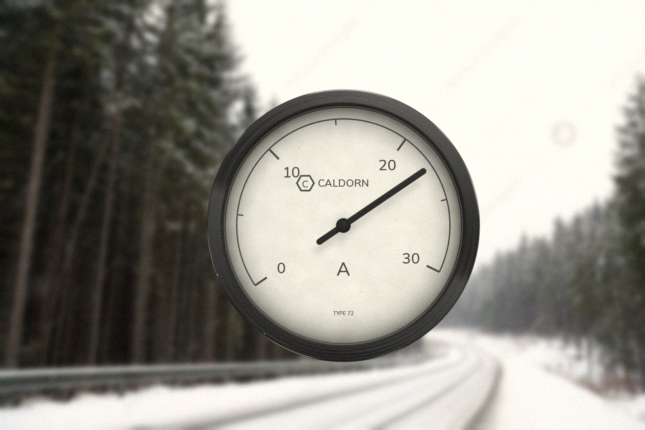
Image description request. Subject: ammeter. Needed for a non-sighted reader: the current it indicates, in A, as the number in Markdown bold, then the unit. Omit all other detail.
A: **22.5** A
